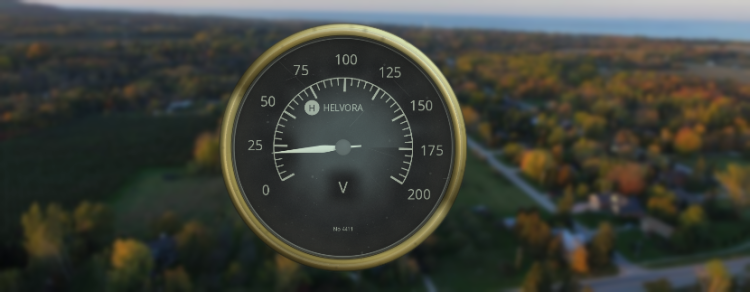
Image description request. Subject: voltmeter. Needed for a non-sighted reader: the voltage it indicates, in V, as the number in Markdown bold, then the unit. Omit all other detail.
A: **20** V
